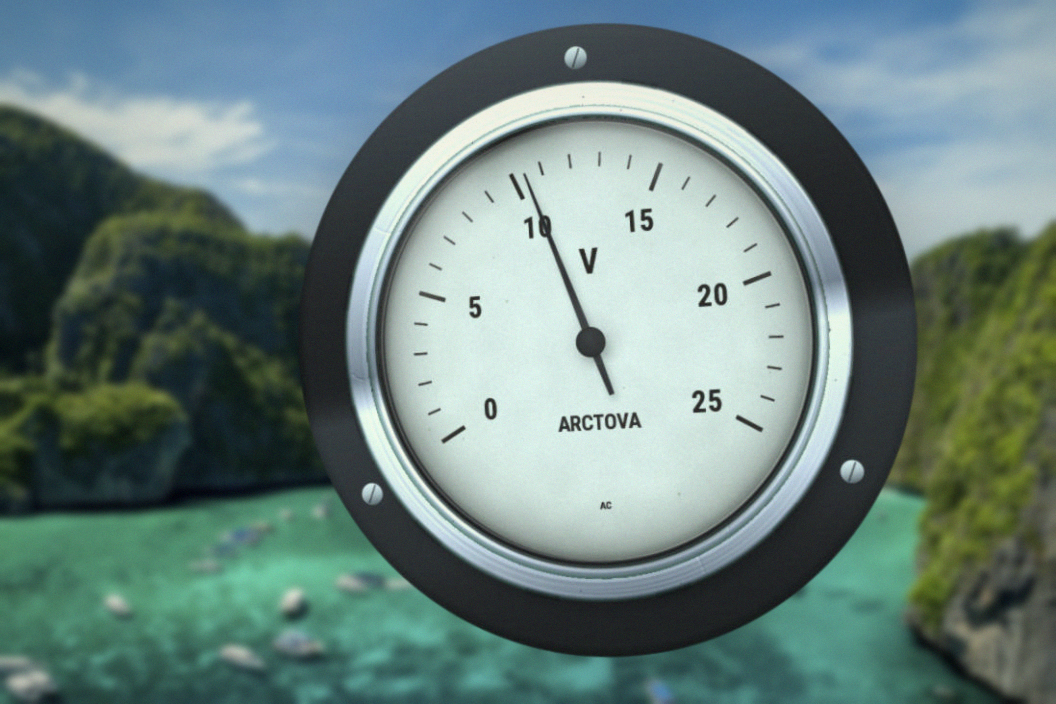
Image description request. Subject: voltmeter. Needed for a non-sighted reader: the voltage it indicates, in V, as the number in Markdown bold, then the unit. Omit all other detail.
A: **10.5** V
